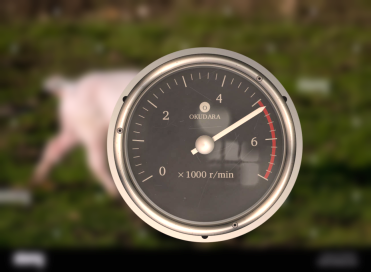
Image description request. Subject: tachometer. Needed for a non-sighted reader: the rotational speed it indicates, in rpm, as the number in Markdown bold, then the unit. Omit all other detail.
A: **5200** rpm
